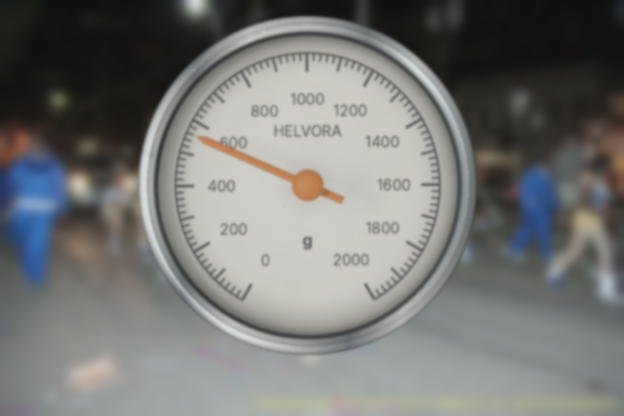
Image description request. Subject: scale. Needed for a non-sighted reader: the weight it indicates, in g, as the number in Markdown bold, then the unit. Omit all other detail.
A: **560** g
